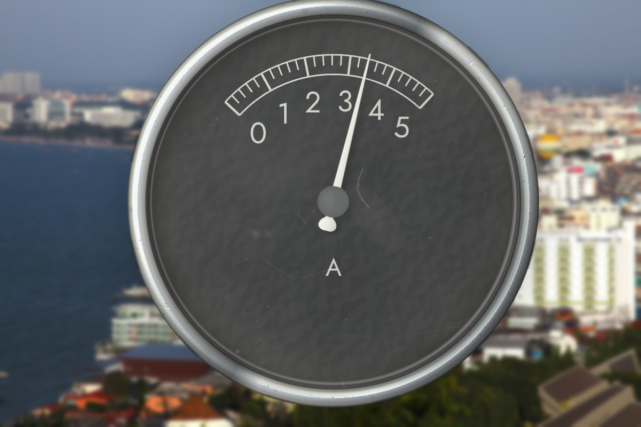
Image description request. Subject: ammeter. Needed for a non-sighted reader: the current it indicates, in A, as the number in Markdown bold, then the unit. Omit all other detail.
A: **3.4** A
